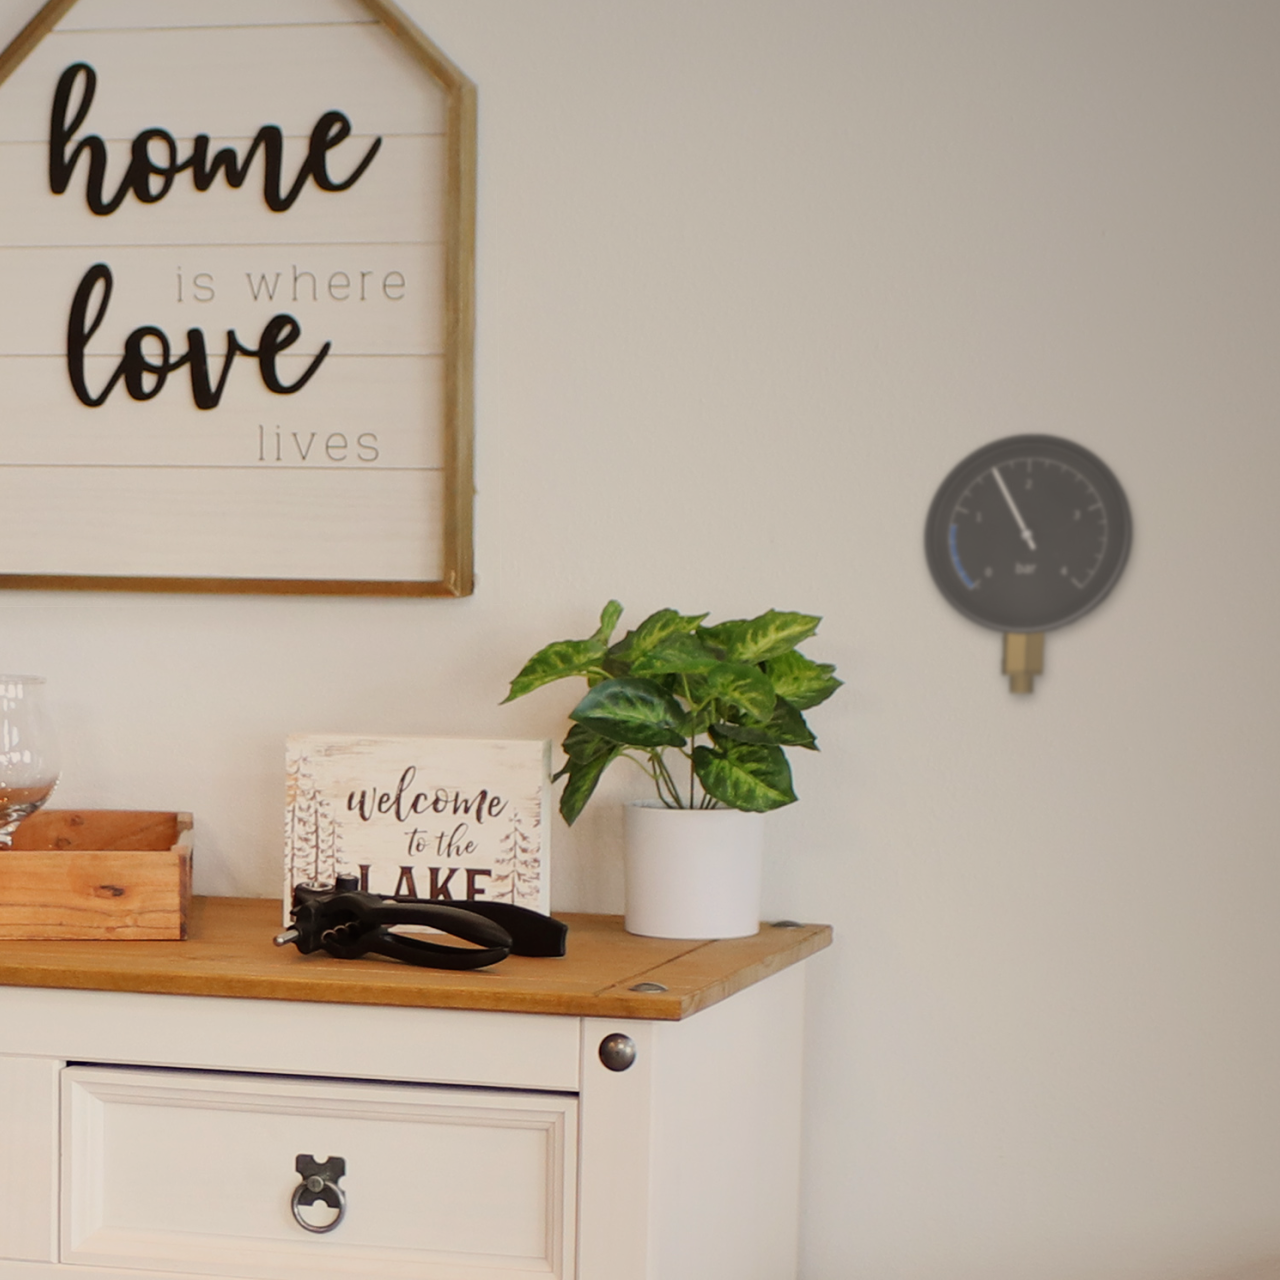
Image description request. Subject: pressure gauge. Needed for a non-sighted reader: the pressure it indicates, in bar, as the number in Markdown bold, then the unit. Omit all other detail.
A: **1.6** bar
